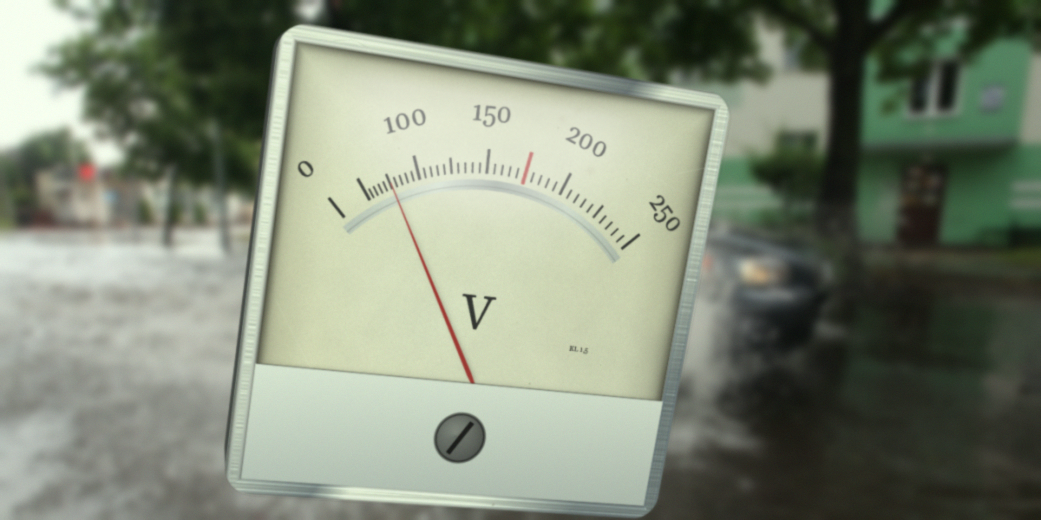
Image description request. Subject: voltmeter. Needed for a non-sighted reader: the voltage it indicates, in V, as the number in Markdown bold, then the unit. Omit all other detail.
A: **75** V
